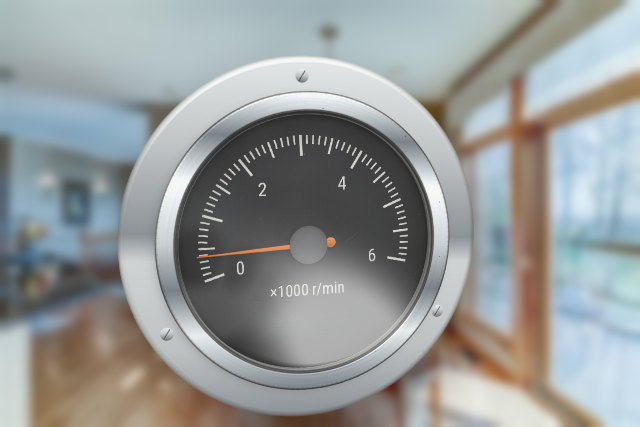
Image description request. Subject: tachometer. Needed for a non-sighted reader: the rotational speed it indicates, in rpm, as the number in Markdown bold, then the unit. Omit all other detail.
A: **400** rpm
